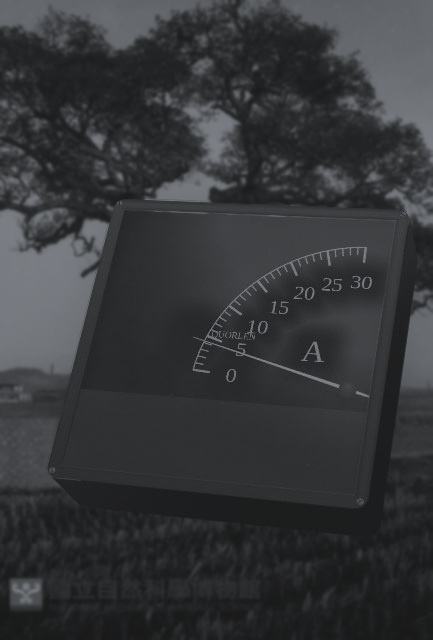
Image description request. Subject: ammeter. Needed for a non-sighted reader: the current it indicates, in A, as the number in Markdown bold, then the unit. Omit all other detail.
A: **4** A
